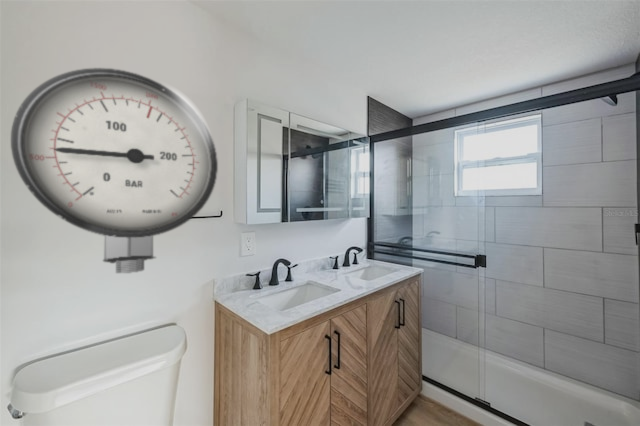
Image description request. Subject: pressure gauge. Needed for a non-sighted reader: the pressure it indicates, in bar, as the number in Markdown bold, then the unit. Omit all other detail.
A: **40** bar
